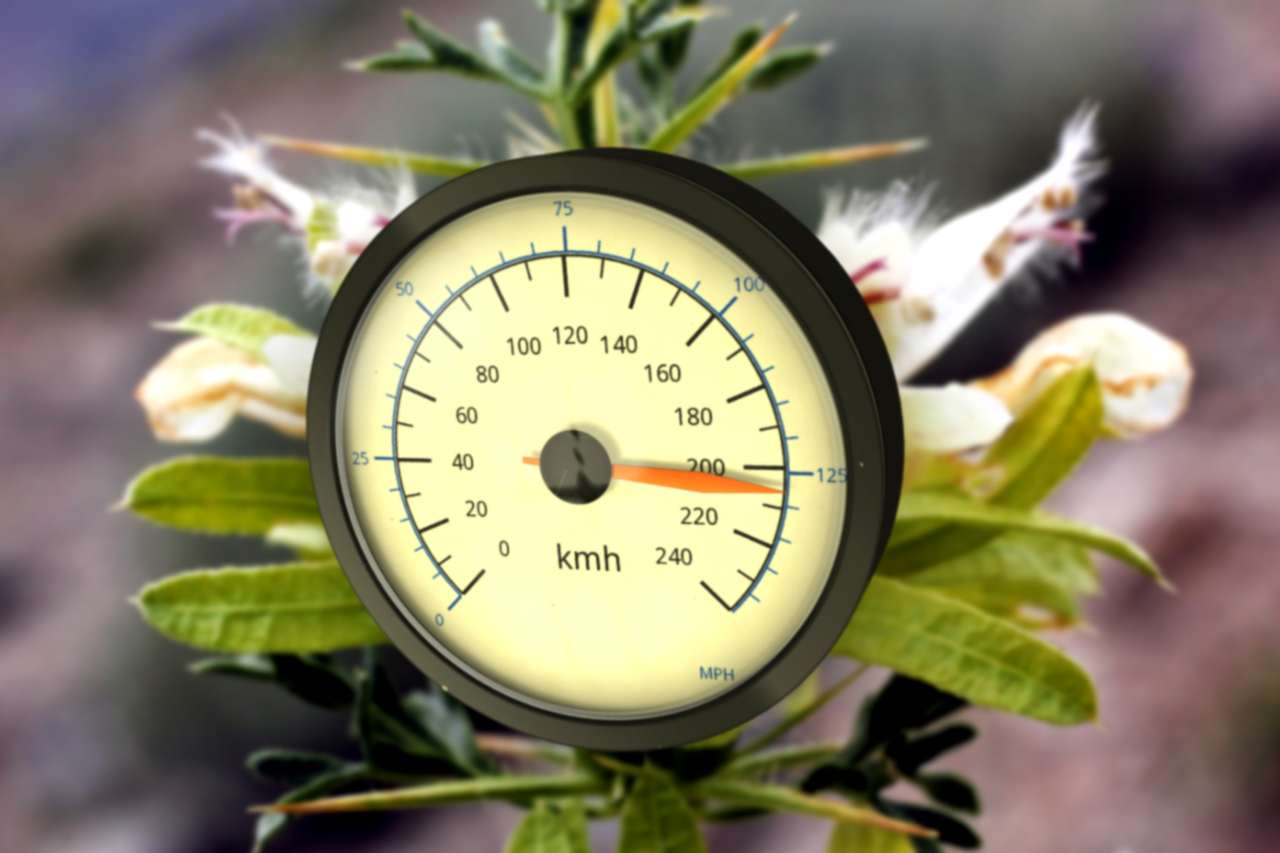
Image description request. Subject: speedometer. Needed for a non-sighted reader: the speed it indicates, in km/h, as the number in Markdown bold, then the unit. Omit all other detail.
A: **205** km/h
